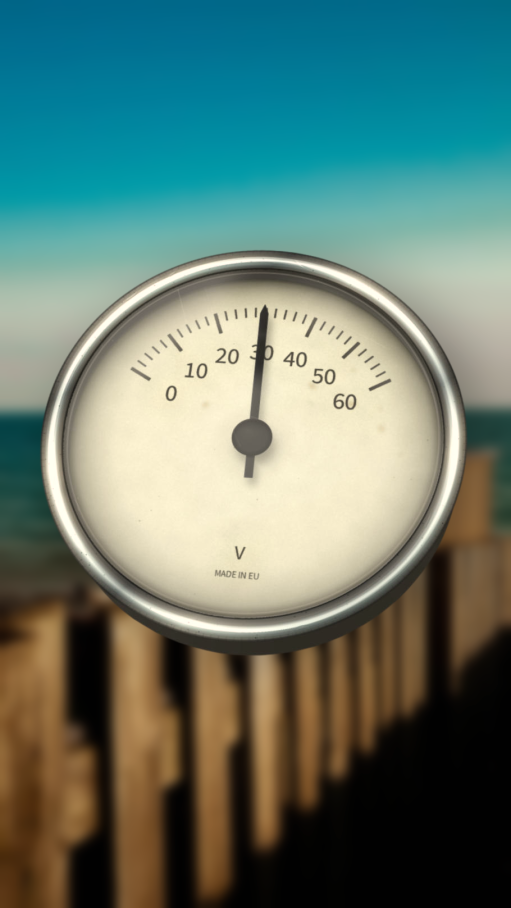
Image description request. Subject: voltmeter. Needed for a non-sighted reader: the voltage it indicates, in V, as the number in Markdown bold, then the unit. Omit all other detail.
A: **30** V
